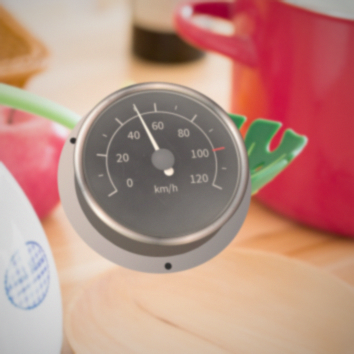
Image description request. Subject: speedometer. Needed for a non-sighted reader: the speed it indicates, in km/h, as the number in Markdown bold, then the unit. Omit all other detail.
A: **50** km/h
